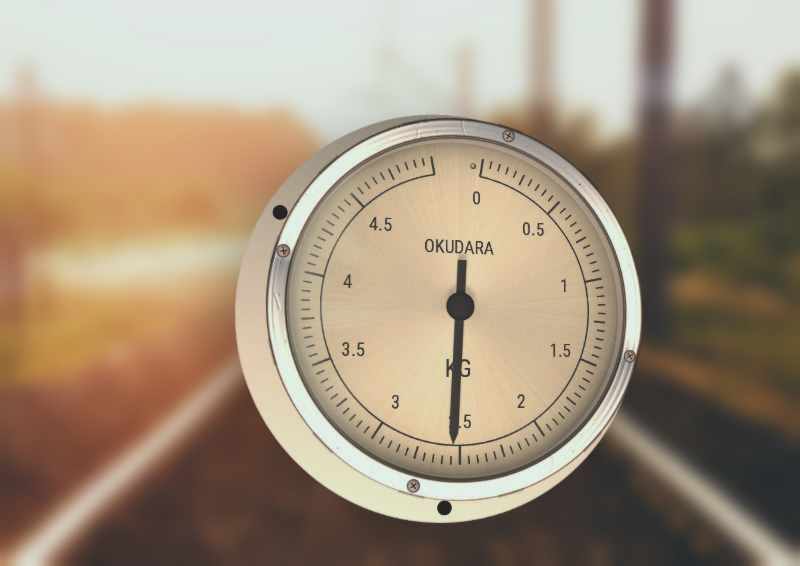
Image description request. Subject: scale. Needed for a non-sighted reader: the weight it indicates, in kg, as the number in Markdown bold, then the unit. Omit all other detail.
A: **2.55** kg
